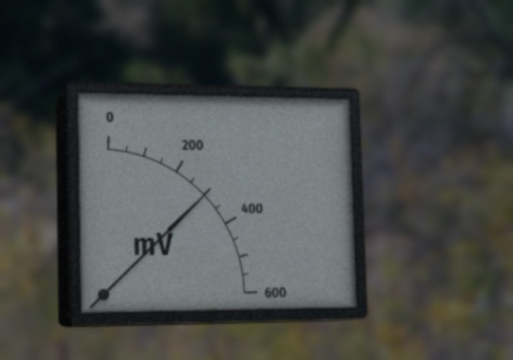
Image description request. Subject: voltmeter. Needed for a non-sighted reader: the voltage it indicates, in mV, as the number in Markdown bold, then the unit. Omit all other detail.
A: **300** mV
